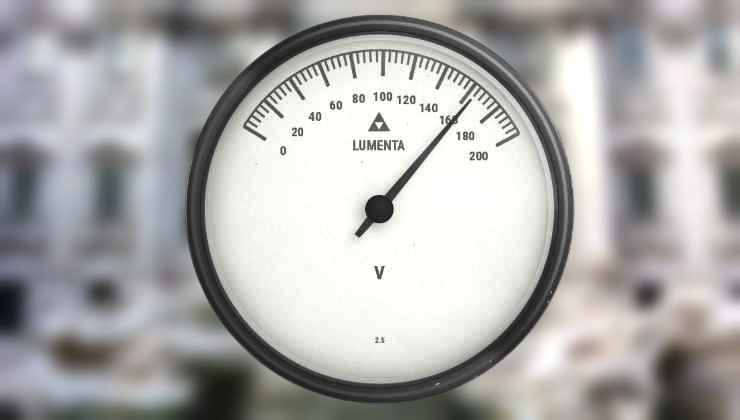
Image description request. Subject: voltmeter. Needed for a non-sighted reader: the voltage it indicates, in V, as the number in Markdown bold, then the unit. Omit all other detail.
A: **164** V
